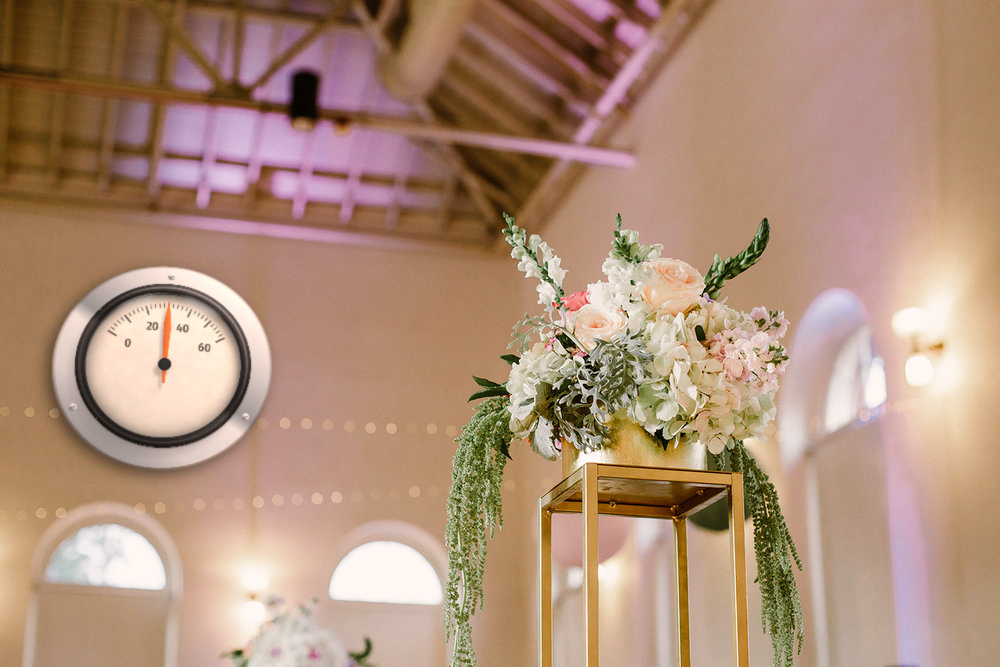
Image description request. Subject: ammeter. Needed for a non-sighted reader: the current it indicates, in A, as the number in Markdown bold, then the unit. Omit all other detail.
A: **30** A
